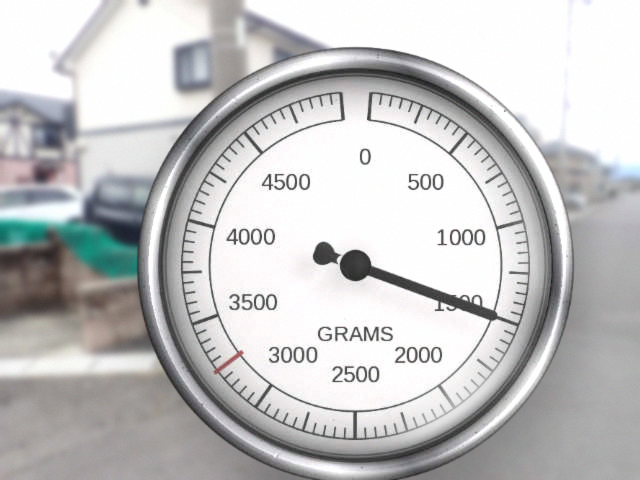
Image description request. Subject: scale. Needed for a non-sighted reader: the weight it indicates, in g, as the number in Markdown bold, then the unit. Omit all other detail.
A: **1500** g
